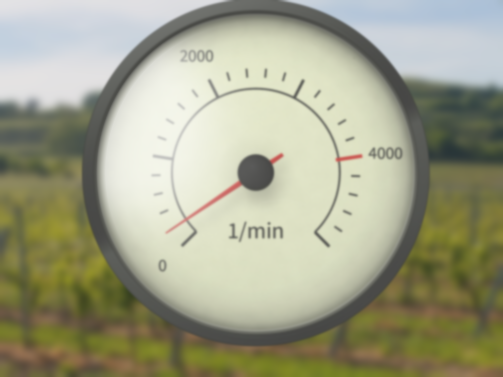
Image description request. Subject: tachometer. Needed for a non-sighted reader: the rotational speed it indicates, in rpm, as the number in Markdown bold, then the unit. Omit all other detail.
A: **200** rpm
